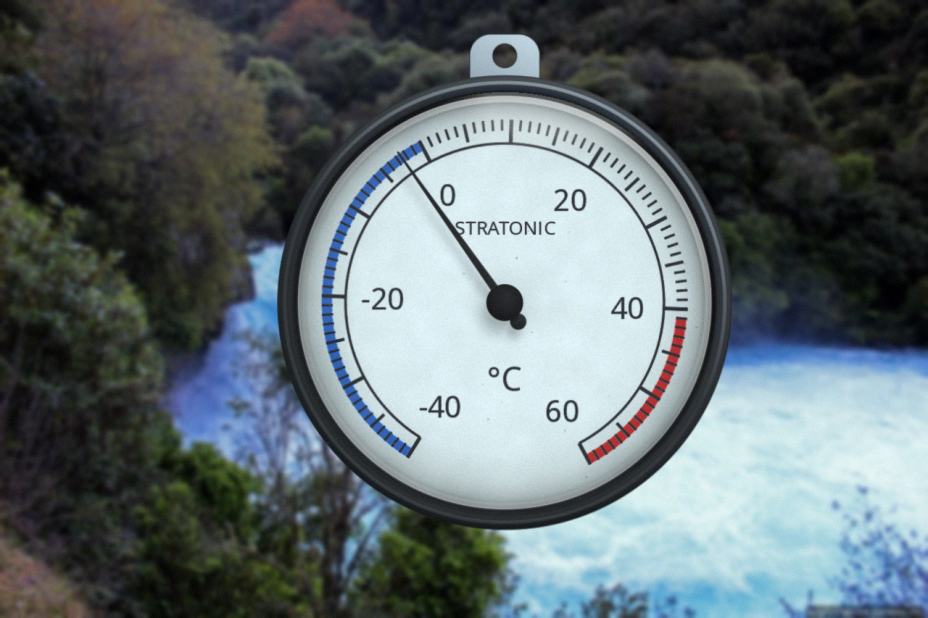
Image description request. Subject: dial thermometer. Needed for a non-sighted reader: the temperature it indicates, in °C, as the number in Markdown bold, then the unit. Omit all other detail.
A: **-2.5** °C
